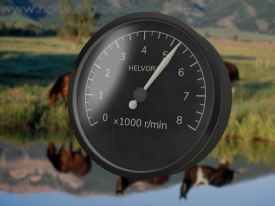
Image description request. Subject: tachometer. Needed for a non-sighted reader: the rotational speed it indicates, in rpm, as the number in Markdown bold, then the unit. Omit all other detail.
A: **5250** rpm
